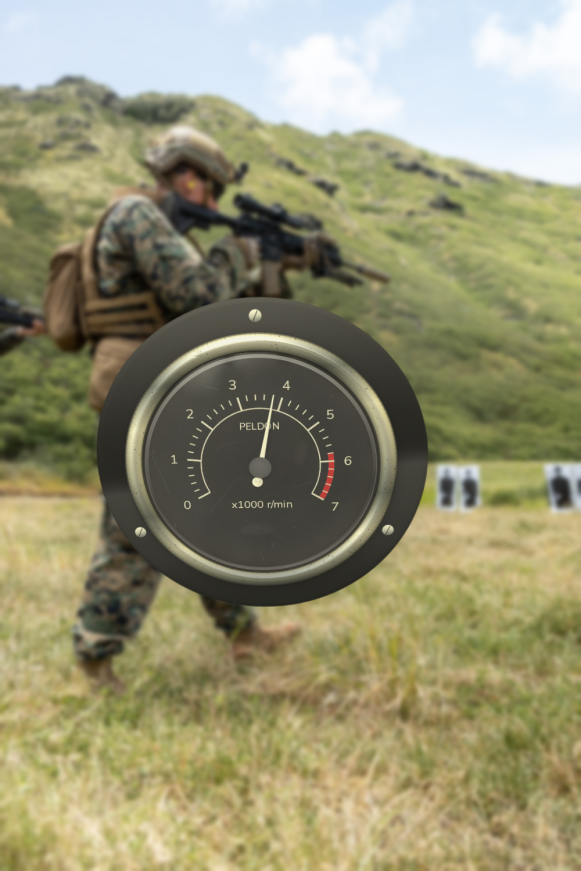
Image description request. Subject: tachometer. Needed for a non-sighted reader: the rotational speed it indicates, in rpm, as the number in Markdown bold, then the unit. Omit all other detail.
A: **3800** rpm
